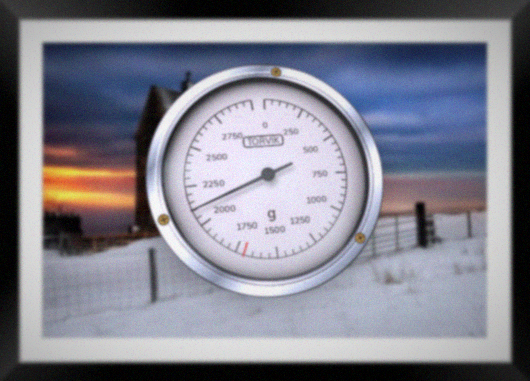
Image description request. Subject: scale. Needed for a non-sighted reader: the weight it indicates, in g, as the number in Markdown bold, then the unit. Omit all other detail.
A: **2100** g
